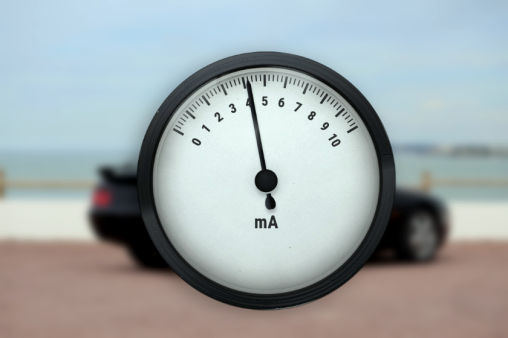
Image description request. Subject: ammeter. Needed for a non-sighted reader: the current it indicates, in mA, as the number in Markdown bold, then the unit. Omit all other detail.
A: **4.2** mA
